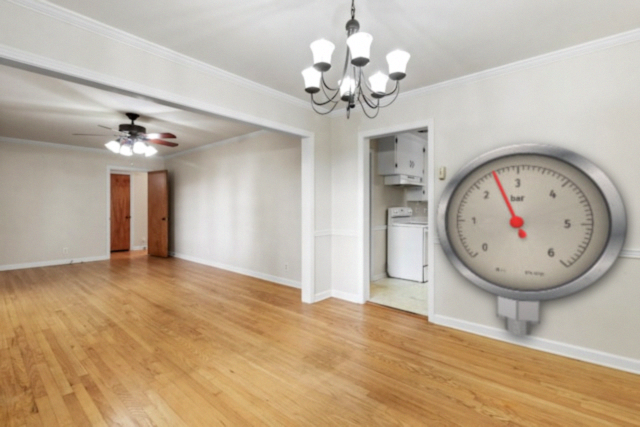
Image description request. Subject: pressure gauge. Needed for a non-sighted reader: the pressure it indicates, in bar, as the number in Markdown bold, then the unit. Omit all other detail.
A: **2.5** bar
